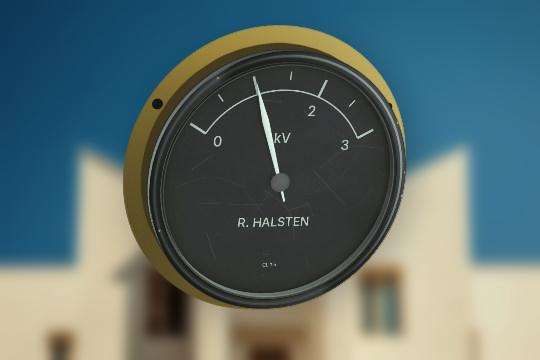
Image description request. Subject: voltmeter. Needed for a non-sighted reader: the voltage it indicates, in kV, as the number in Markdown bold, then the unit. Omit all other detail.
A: **1** kV
